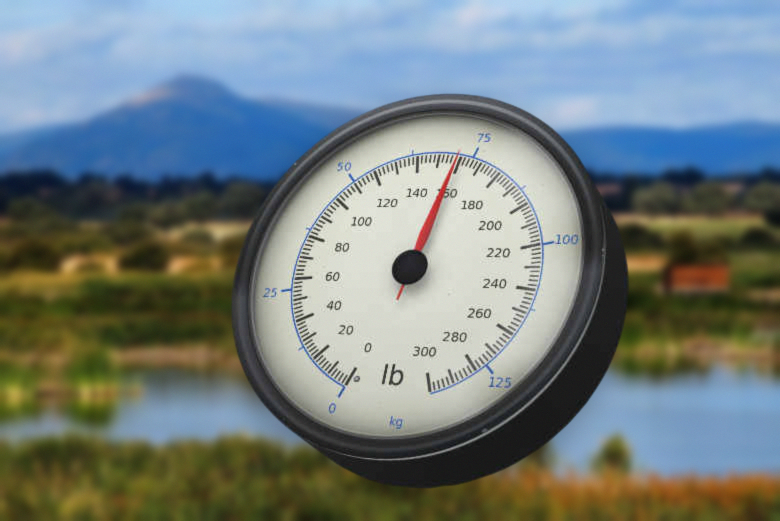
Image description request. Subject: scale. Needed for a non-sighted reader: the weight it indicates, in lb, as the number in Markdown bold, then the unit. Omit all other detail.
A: **160** lb
